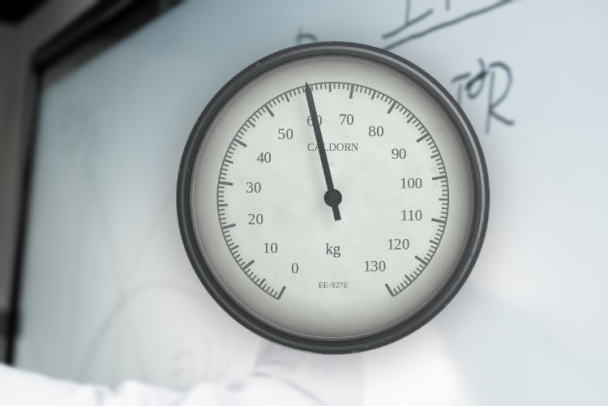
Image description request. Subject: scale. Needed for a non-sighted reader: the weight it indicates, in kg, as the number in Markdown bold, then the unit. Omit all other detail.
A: **60** kg
